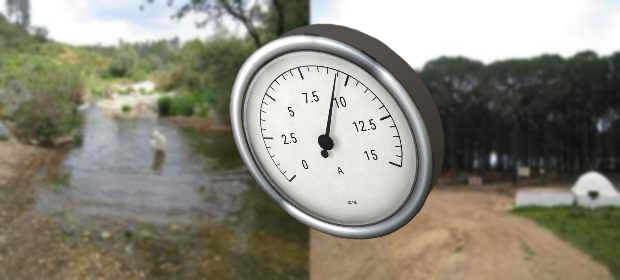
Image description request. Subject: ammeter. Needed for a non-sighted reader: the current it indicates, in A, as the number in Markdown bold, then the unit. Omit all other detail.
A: **9.5** A
